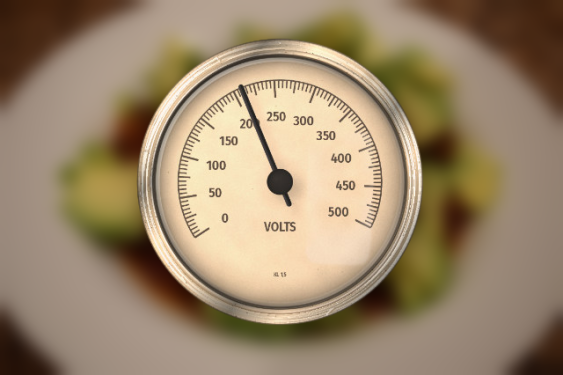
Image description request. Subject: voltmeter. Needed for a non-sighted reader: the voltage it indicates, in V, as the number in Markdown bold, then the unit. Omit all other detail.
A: **210** V
